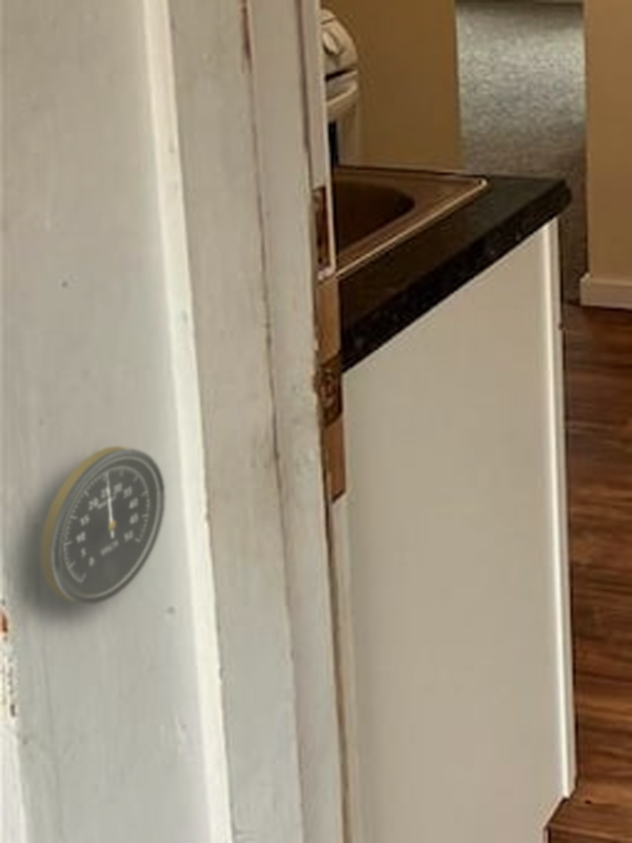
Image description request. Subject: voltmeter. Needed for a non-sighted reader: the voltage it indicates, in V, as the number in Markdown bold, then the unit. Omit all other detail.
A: **25** V
